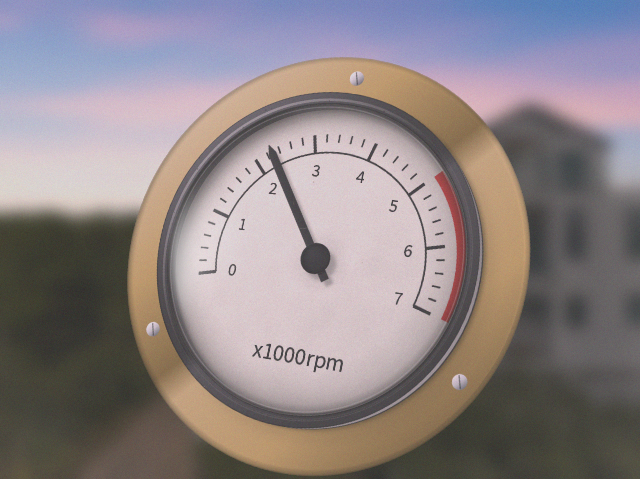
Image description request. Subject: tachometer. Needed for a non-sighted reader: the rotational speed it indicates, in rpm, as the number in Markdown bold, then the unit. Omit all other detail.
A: **2300** rpm
